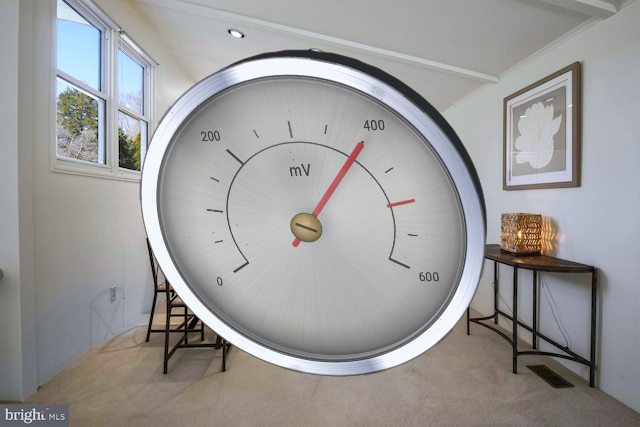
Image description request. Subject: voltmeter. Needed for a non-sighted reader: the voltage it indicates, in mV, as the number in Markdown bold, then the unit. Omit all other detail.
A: **400** mV
